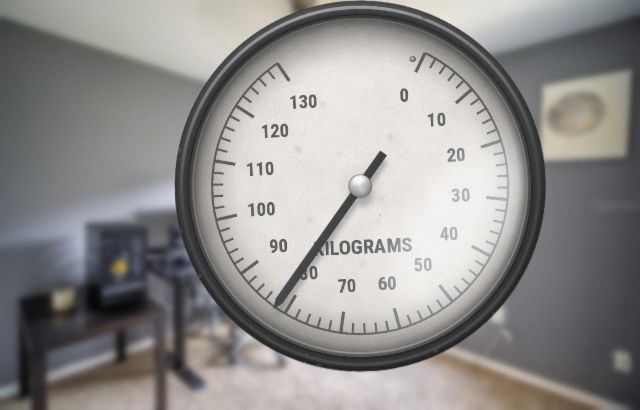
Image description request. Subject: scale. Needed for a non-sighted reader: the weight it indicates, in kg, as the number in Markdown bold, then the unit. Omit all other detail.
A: **82** kg
